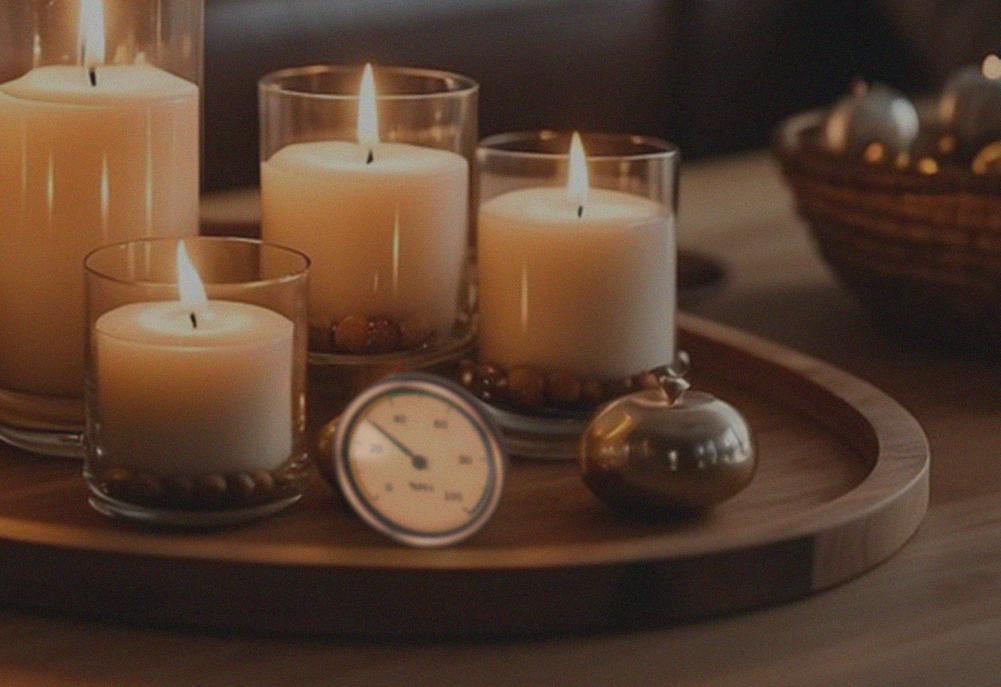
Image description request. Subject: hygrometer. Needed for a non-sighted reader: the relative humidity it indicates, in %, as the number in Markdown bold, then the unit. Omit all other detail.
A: **30** %
